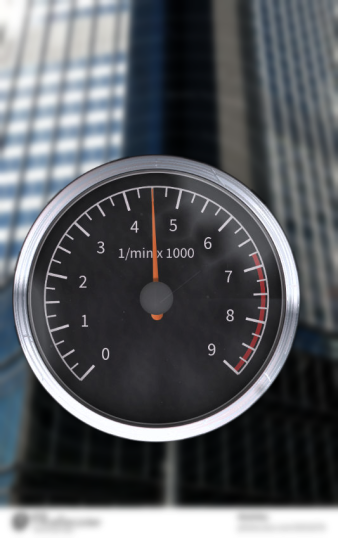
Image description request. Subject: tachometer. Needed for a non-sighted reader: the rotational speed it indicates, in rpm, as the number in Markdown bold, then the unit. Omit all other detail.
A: **4500** rpm
